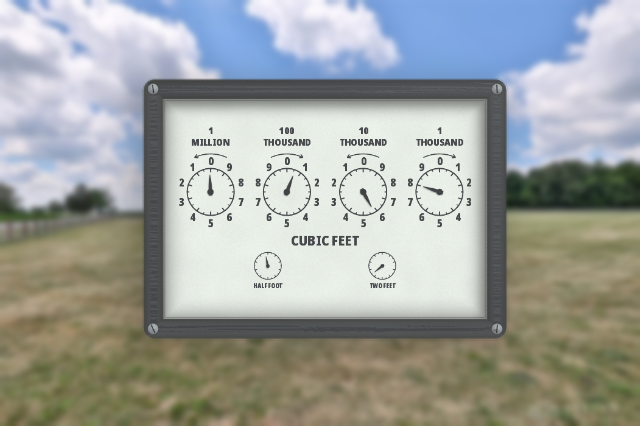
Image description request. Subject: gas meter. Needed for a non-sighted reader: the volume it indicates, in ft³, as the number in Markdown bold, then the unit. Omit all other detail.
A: **5800** ft³
